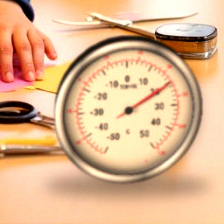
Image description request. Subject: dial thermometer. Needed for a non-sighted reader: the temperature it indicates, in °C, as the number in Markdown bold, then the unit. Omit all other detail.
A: **20** °C
